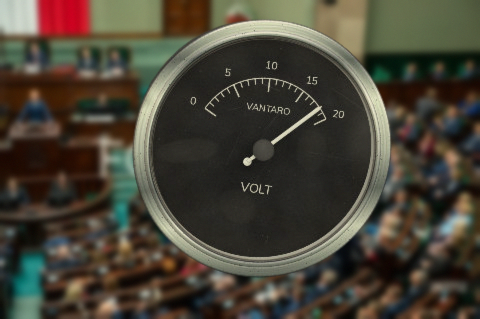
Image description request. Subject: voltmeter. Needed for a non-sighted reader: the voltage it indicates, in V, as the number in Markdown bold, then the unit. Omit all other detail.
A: **18** V
